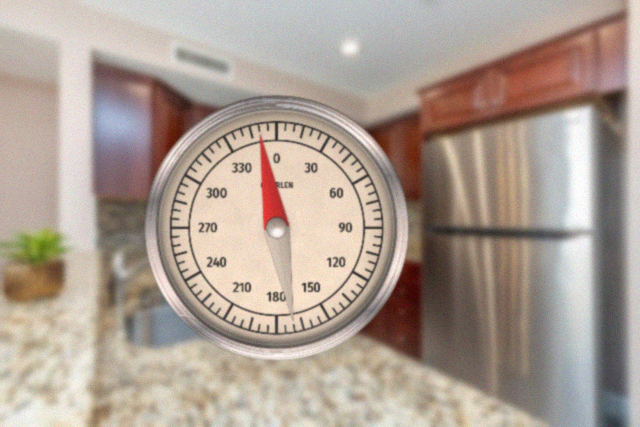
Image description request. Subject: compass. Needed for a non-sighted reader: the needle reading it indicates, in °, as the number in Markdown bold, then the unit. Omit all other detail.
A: **350** °
